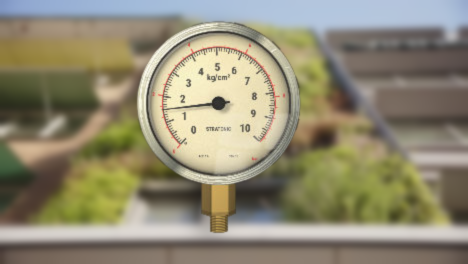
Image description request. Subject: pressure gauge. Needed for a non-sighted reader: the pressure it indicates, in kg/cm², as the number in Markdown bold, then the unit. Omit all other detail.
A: **1.5** kg/cm²
